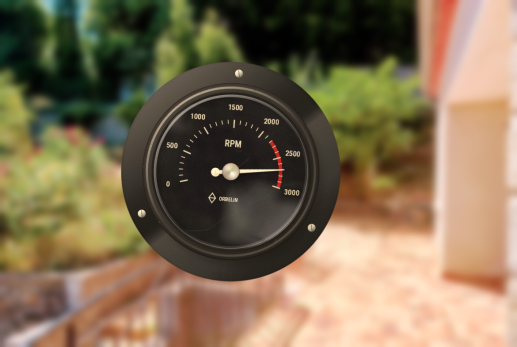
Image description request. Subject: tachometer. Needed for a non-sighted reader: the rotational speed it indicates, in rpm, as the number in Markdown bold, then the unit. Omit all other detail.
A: **2700** rpm
